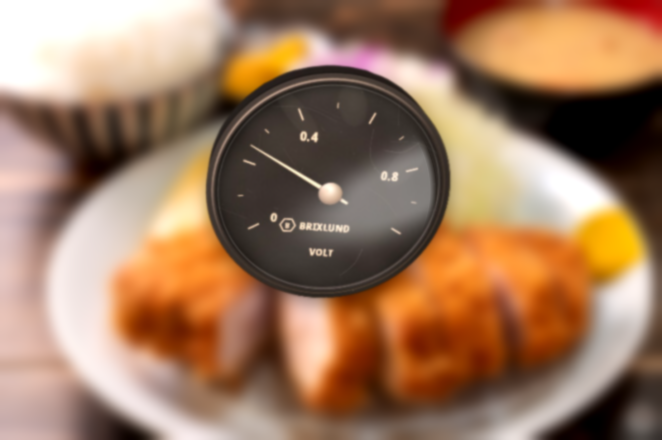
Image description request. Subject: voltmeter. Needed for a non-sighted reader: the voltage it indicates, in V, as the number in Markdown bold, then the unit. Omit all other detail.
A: **0.25** V
